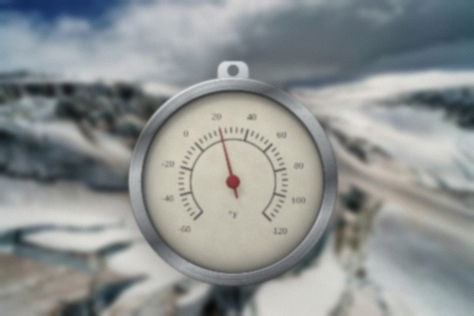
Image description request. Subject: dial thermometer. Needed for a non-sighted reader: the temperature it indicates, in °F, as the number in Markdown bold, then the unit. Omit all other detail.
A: **20** °F
